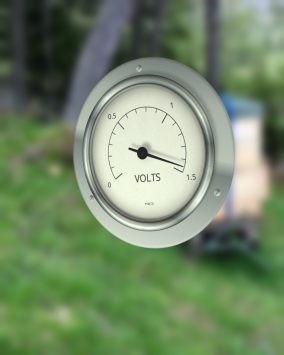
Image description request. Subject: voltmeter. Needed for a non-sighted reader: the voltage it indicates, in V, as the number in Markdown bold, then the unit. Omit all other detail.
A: **1.45** V
